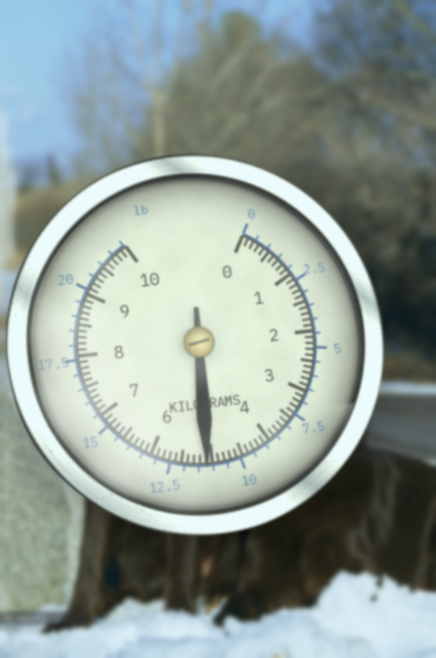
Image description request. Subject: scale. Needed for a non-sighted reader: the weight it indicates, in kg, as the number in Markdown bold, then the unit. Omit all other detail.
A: **5.1** kg
